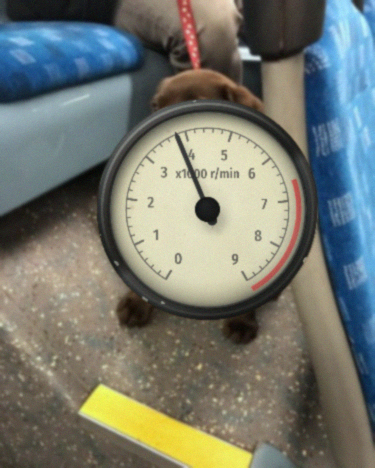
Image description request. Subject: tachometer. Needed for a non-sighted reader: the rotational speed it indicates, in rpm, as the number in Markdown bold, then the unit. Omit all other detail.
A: **3800** rpm
